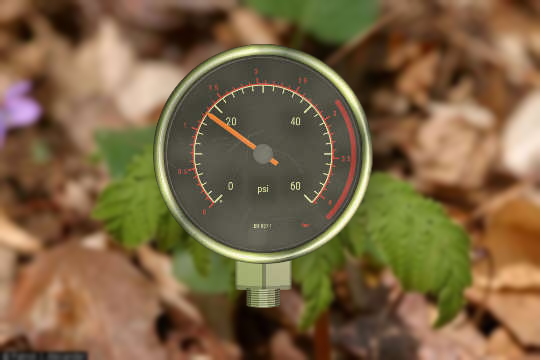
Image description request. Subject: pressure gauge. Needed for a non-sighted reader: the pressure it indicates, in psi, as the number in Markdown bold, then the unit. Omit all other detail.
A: **18** psi
